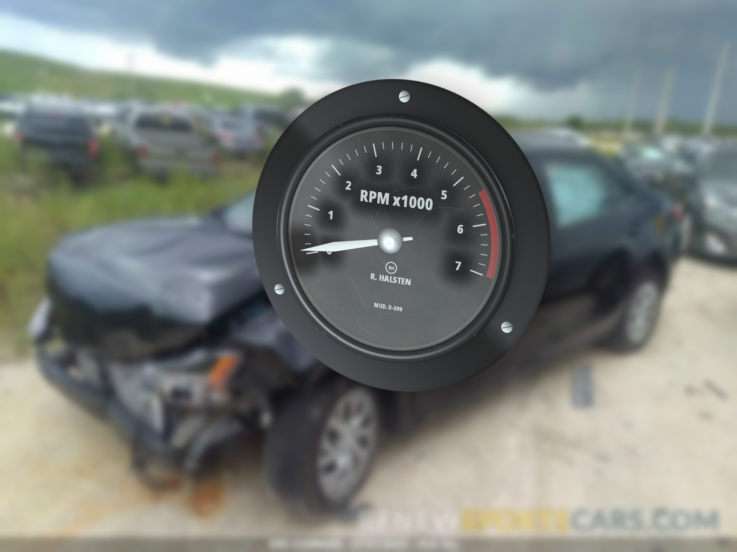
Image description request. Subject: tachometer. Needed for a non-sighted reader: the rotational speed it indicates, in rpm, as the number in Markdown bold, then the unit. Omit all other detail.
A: **100** rpm
